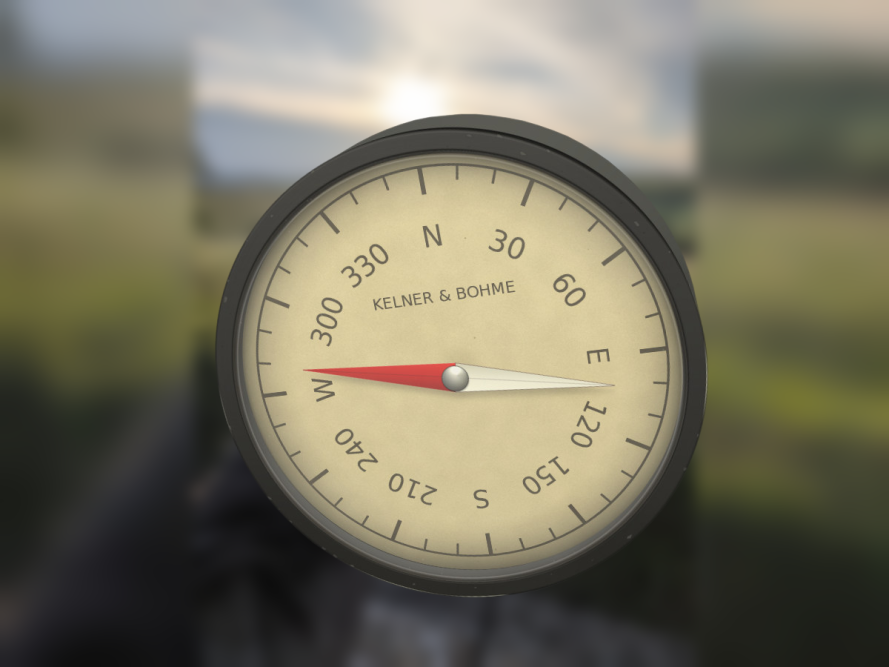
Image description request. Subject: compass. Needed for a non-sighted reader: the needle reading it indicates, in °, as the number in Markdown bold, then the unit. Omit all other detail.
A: **280** °
